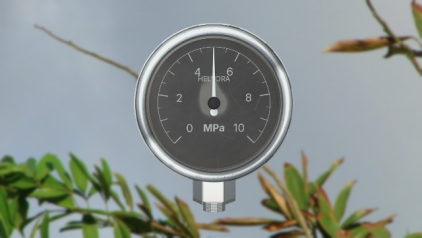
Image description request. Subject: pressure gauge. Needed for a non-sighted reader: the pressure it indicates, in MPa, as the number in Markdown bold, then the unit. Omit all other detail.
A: **5** MPa
